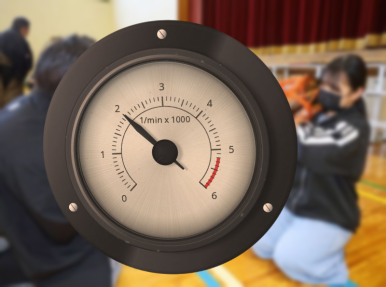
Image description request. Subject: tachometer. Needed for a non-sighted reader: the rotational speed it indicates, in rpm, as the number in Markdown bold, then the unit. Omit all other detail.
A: **2000** rpm
